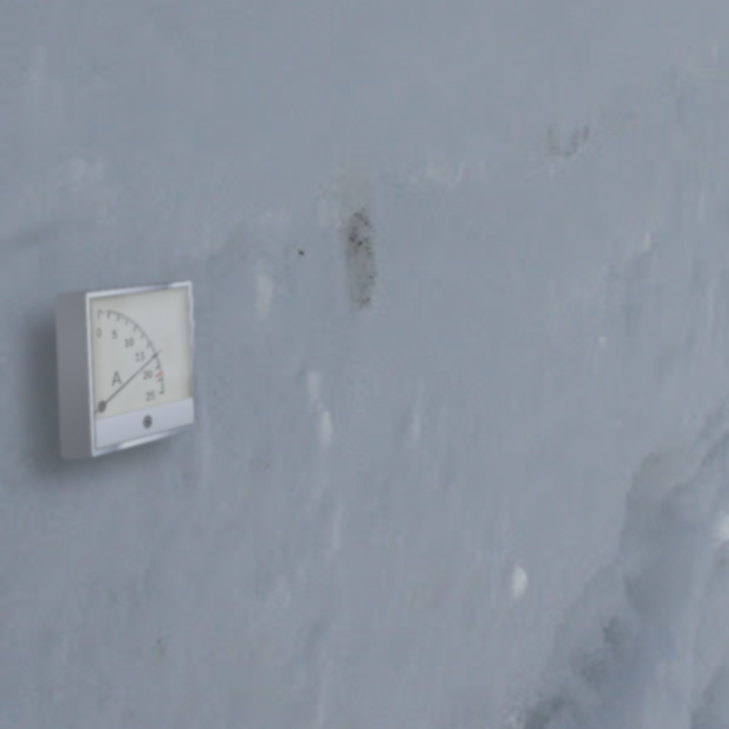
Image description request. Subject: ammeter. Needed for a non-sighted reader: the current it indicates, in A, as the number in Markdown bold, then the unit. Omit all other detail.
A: **17.5** A
